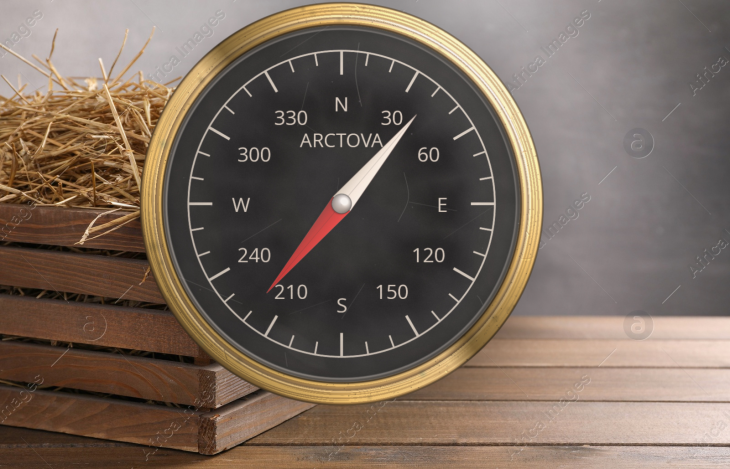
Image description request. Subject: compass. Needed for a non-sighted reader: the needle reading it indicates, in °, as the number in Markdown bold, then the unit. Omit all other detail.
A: **220** °
